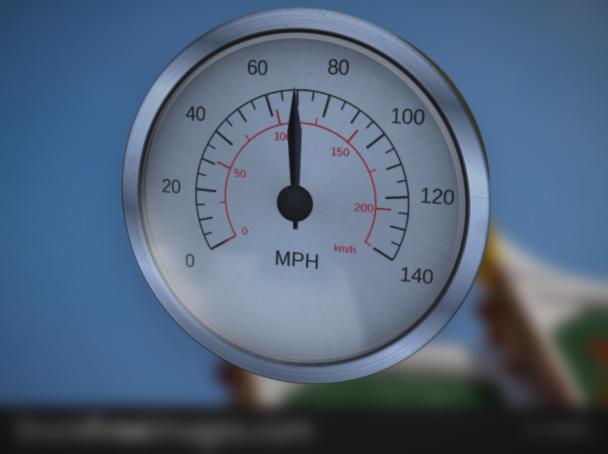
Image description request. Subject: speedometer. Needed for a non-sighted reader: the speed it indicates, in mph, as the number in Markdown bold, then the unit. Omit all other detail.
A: **70** mph
